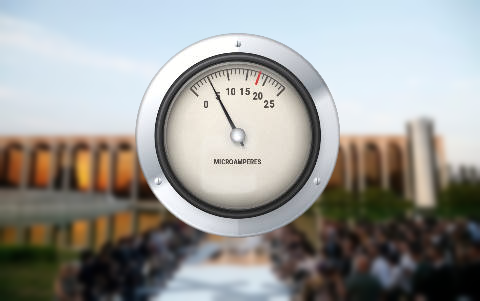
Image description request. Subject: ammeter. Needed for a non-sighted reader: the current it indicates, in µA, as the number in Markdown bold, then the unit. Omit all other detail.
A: **5** µA
